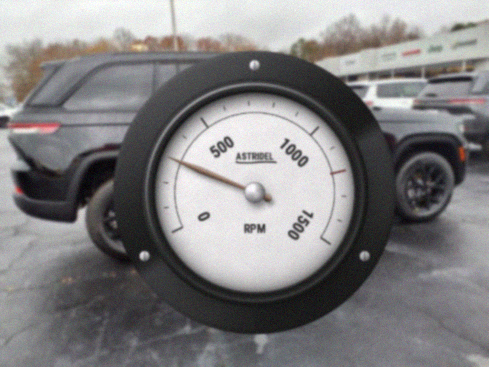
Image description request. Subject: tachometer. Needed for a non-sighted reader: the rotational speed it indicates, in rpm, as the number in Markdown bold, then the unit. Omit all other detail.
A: **300** rpm
